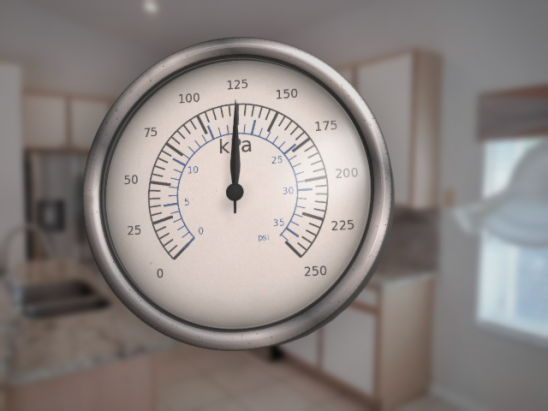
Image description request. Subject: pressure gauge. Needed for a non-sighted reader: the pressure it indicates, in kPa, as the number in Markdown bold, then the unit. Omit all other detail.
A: **125** kPa
